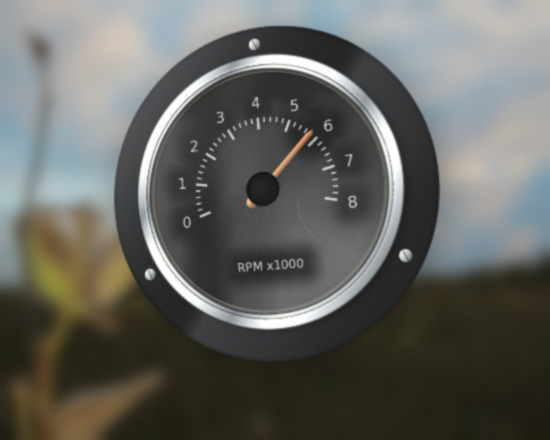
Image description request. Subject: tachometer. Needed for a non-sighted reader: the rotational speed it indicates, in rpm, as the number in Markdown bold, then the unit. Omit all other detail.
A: **5800** rpm
